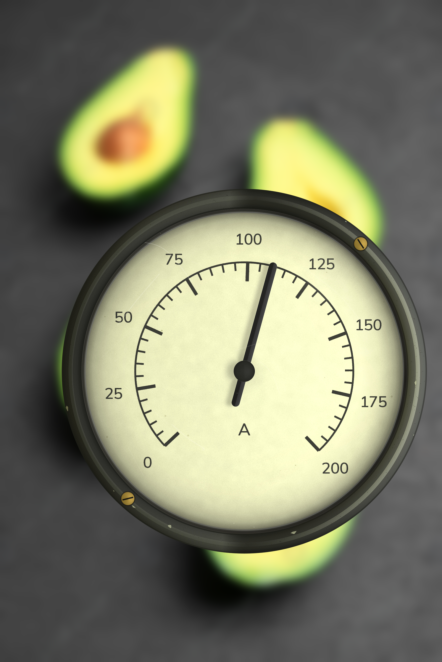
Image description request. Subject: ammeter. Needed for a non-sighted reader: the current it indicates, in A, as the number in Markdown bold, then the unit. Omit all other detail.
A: **110** A
